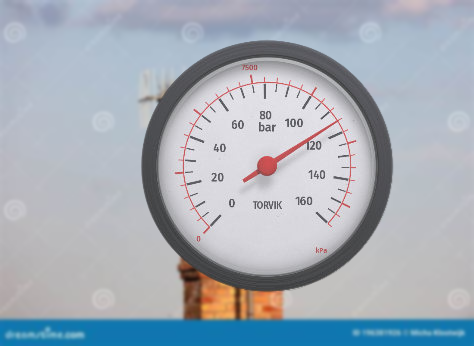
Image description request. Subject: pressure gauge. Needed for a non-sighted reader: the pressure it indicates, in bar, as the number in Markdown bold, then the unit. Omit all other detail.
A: **115** bar
